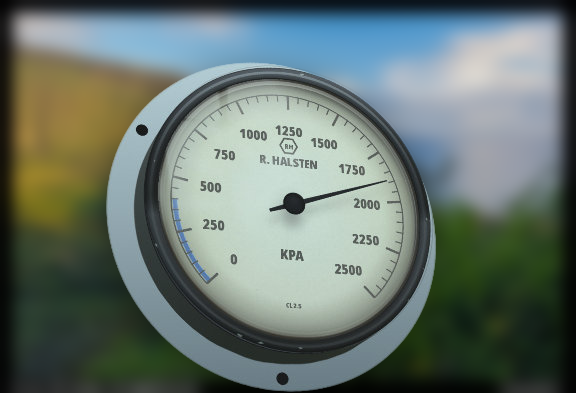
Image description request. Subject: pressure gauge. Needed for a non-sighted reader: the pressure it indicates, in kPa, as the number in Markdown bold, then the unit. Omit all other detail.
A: **1900** kPa
